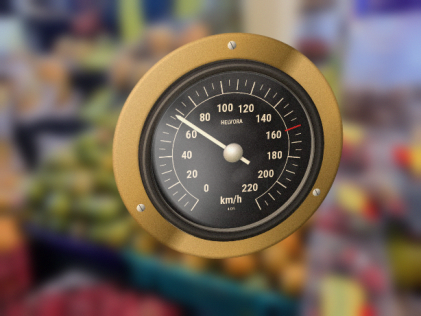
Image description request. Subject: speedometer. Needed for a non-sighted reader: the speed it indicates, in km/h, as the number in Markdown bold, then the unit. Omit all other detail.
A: **67.5** km/h
